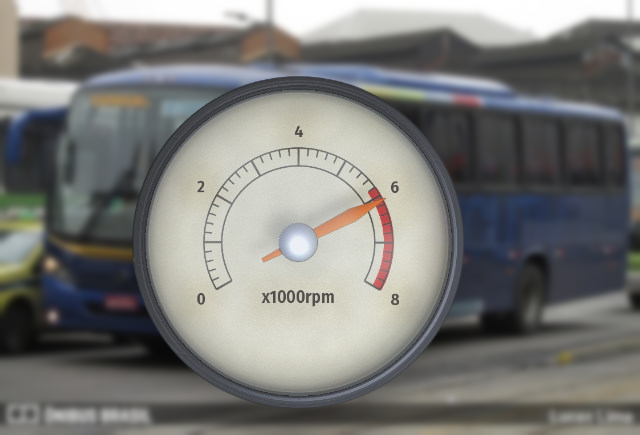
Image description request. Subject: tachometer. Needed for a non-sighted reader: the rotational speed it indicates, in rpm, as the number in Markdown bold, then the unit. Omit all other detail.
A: **6100** rpm
